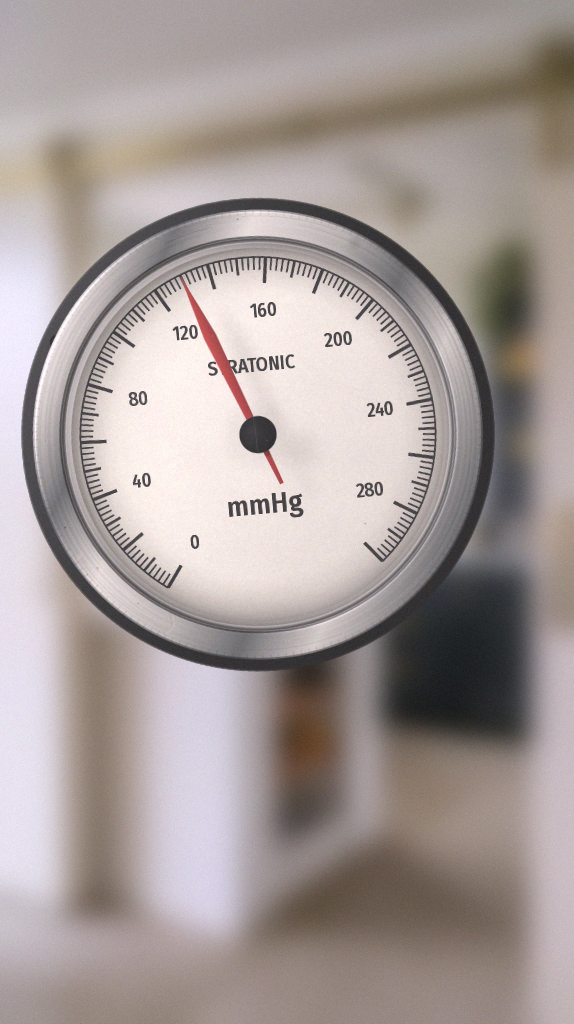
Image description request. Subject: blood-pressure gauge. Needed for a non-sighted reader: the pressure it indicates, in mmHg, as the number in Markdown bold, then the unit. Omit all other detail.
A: **130** mmHg
